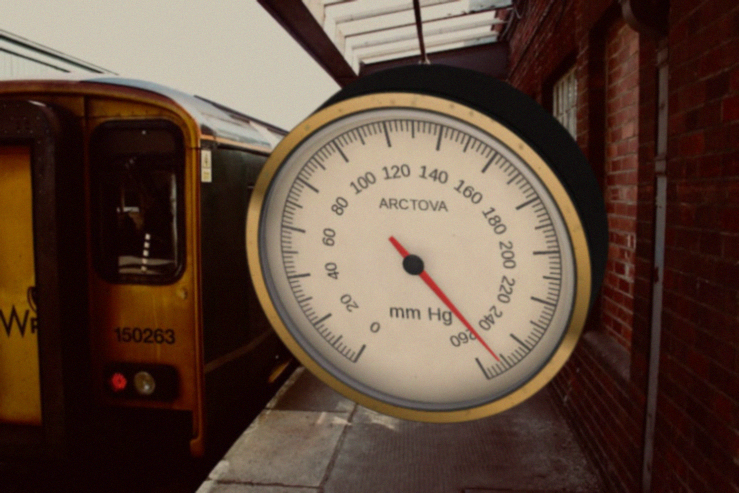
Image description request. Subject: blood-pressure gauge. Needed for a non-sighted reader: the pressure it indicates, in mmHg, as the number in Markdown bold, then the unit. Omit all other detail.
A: **250** mmHg
